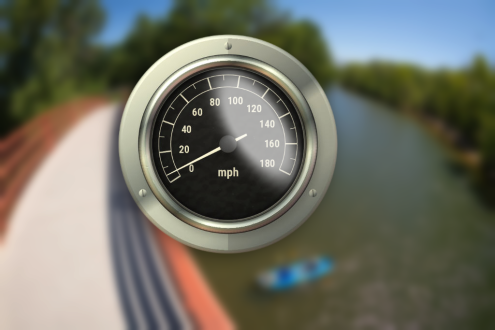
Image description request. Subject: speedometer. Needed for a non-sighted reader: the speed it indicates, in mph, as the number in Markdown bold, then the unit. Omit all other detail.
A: **5** mph
